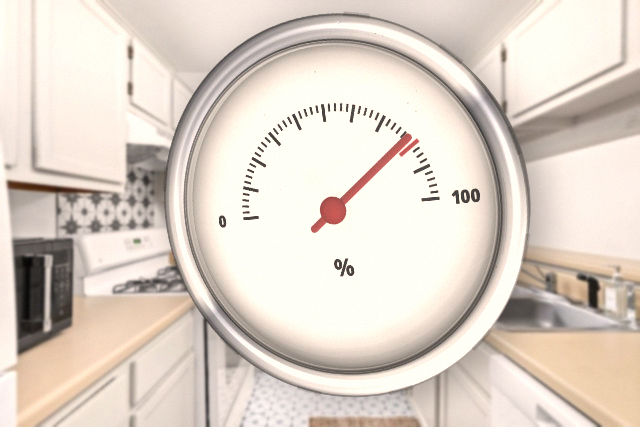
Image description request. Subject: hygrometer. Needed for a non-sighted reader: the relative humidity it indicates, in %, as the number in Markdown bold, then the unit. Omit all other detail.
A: **80** %
